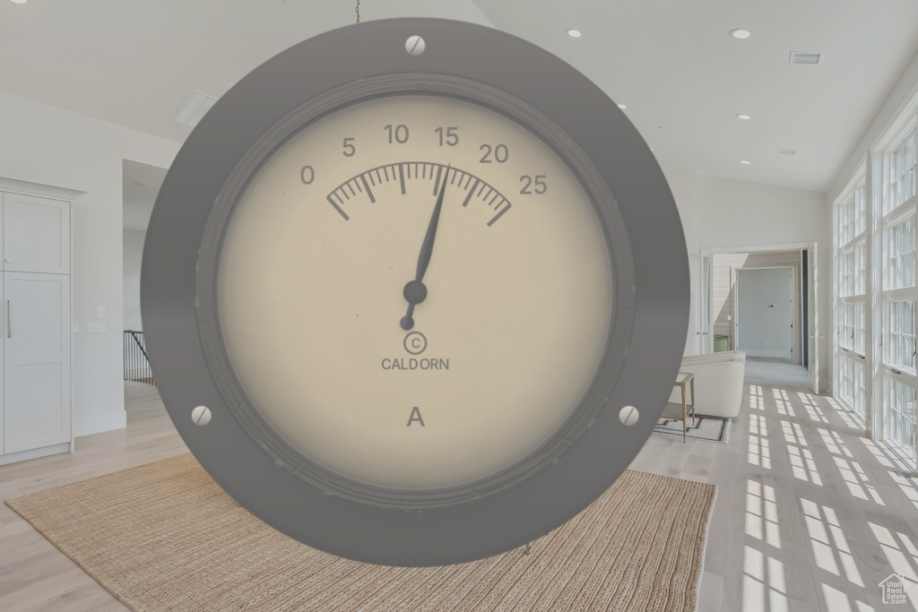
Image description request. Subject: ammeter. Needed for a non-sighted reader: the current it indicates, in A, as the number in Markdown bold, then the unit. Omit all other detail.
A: **16** A
